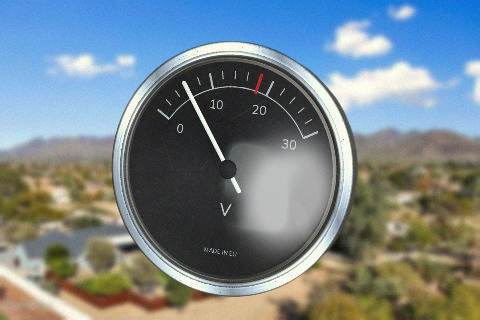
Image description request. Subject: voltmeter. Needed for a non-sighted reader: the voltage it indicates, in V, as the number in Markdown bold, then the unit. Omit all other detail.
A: **6** V
